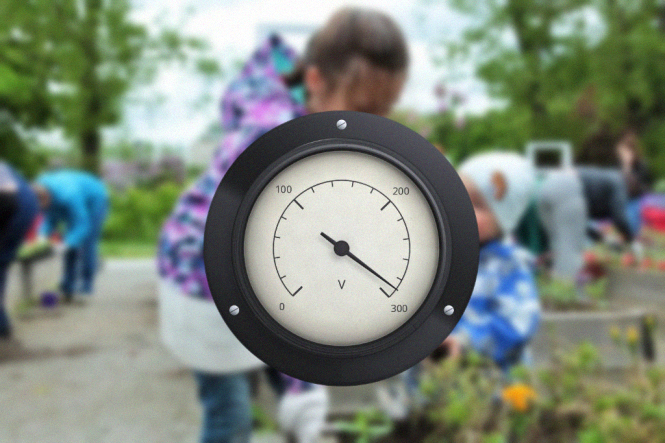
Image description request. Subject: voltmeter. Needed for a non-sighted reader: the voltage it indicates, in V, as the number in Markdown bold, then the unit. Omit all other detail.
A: **290** V
